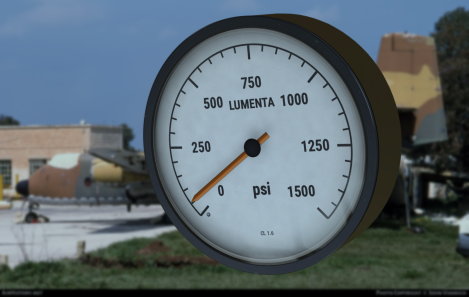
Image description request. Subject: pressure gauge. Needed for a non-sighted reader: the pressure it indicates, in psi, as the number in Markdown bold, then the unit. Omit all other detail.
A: **50** psi
